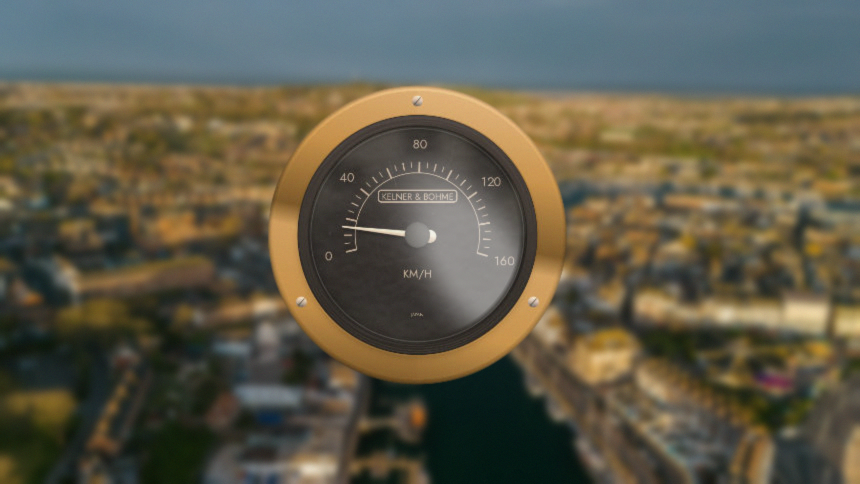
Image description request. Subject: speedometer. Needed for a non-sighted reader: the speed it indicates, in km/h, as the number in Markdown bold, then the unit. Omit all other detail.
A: **15** km/h
